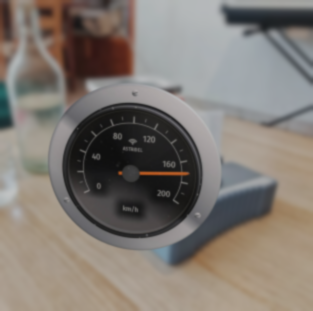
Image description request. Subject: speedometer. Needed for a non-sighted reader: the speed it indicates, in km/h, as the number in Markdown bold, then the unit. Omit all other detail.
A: **170** km/h
